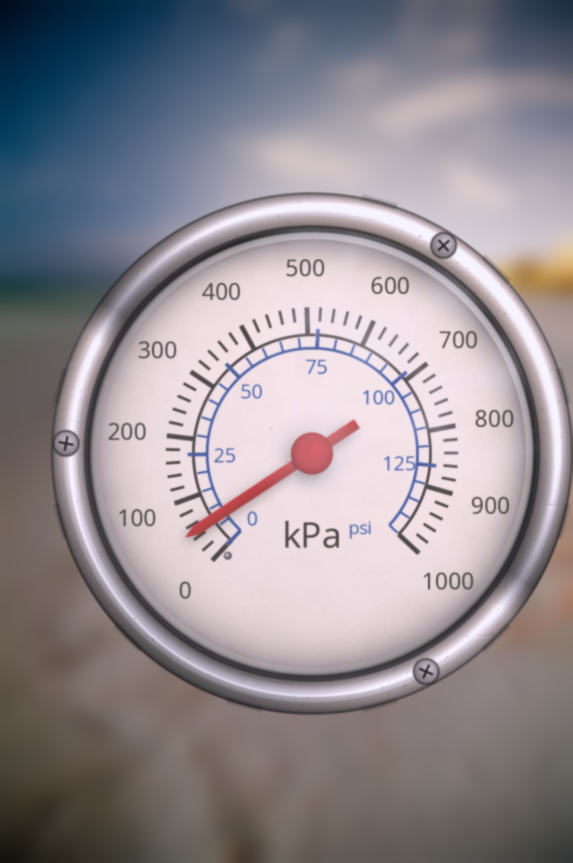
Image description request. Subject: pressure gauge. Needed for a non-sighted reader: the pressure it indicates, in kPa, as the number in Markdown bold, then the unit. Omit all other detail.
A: **50** kPa
